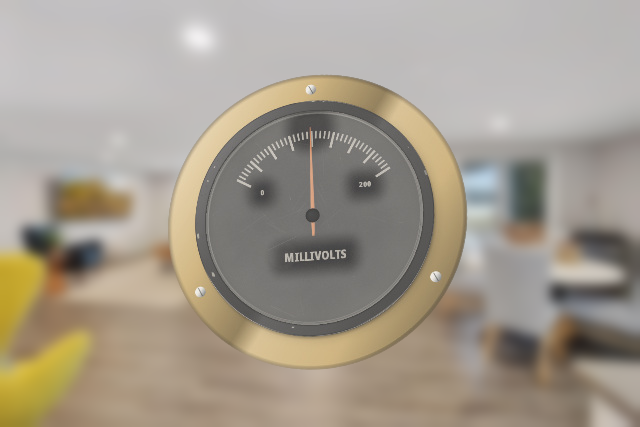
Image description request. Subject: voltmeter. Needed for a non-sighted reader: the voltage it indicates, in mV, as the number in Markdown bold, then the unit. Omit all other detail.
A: **100** mV
